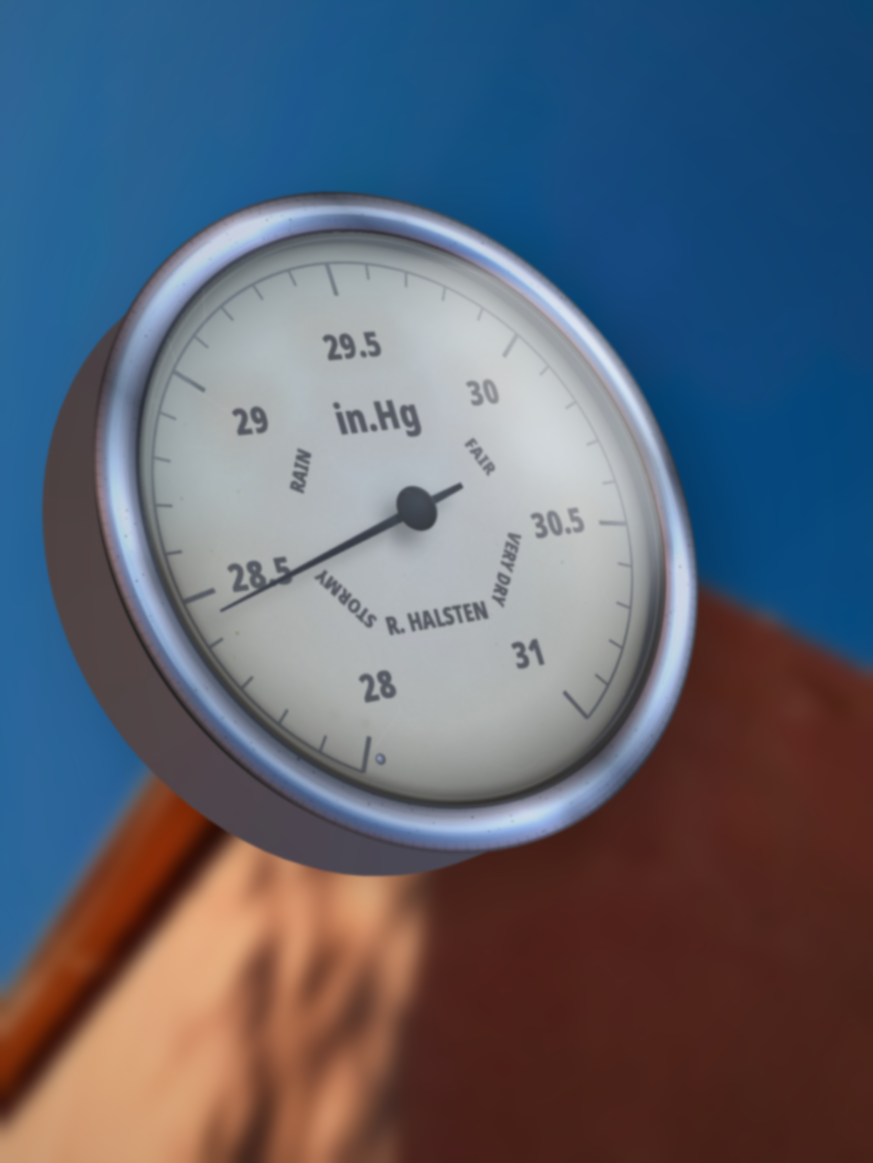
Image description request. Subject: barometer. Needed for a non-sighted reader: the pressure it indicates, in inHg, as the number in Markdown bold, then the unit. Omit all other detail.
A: **28.45** inHg
